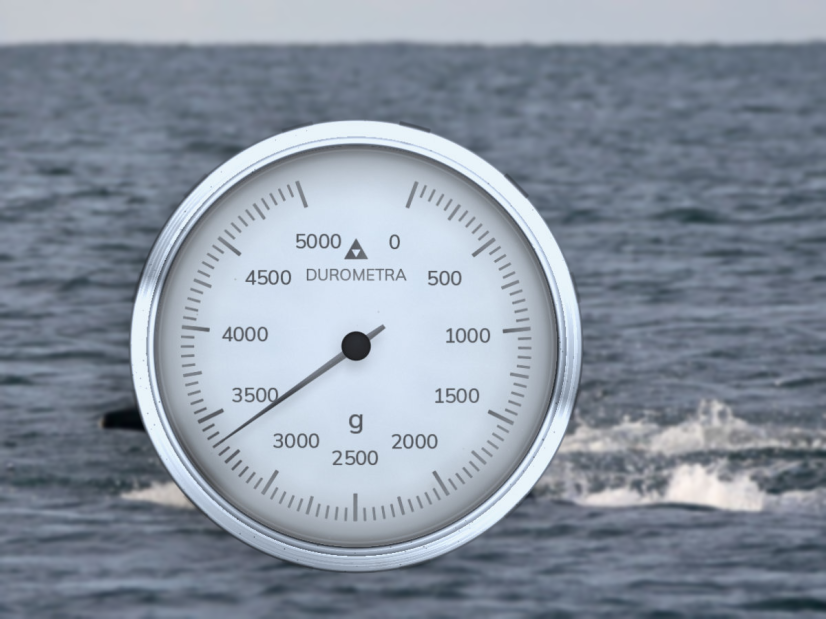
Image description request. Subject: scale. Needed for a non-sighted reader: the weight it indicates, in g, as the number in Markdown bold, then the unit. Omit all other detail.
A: **3350** g
